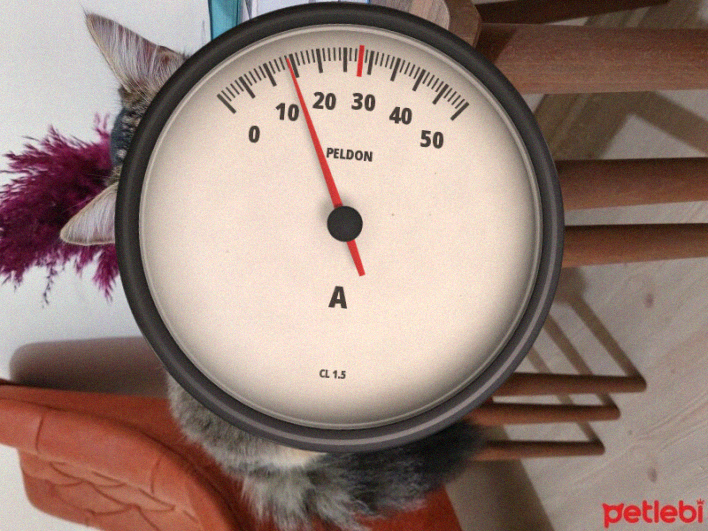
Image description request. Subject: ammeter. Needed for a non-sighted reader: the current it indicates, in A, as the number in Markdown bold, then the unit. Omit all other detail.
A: **14** A
